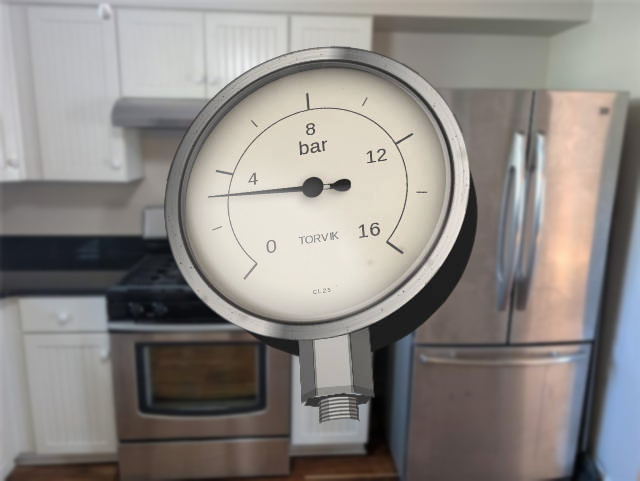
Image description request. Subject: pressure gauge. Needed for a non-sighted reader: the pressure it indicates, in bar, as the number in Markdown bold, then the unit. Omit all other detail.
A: **3** bar
